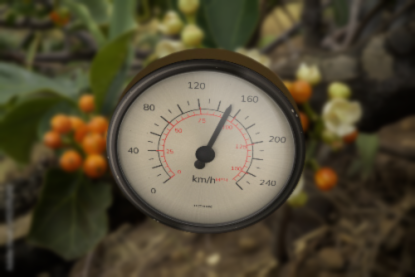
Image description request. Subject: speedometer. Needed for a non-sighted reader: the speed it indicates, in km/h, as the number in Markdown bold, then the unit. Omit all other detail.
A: **150** km/h
